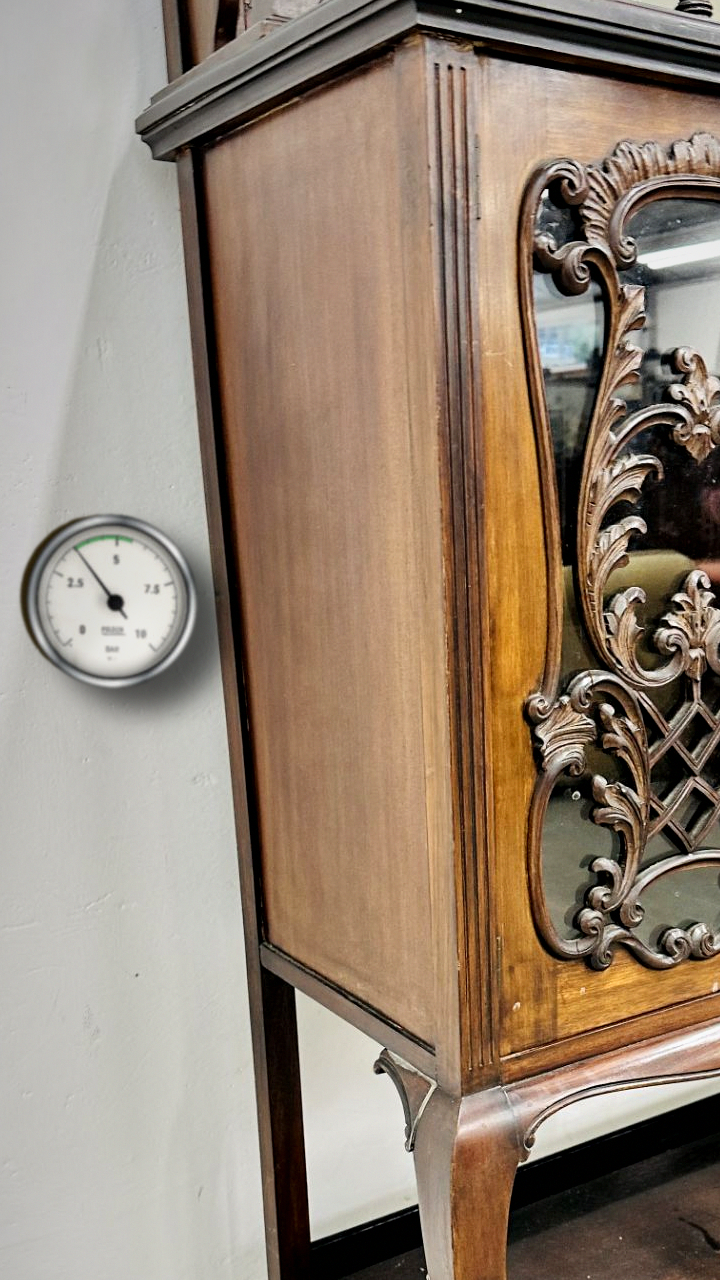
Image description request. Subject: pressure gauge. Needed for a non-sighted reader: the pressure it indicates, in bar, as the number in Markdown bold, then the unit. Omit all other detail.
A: **3.5** bar
